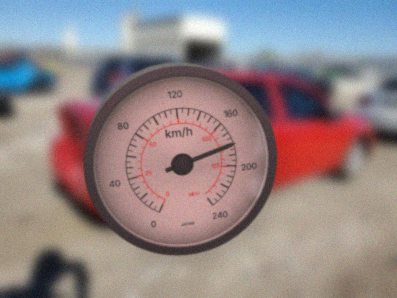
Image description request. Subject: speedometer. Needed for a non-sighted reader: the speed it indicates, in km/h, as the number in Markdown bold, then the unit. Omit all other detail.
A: **180** km/h
